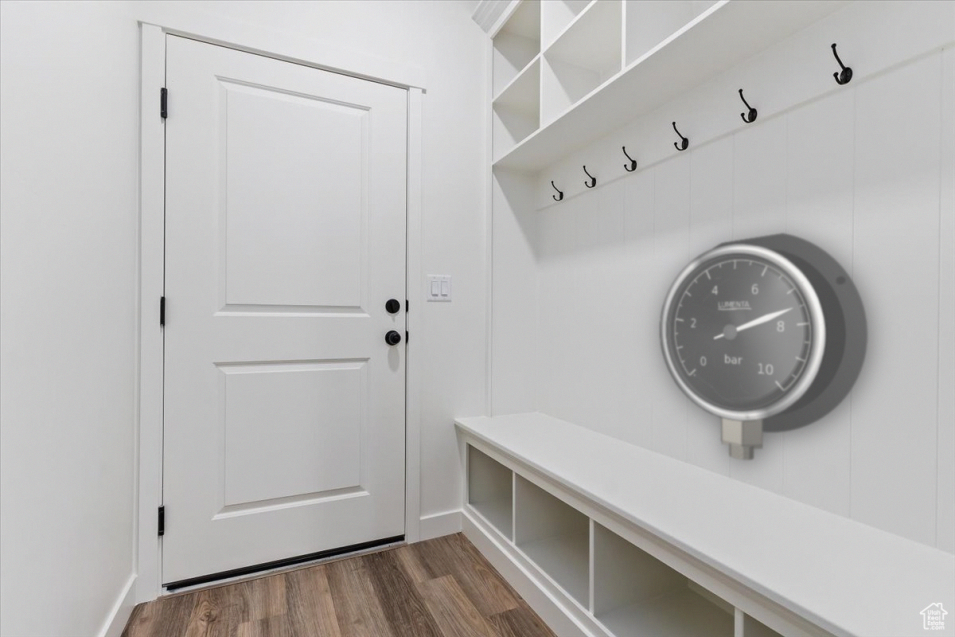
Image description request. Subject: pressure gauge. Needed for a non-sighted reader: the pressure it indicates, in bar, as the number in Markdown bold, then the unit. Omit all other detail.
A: **7.5** bar
